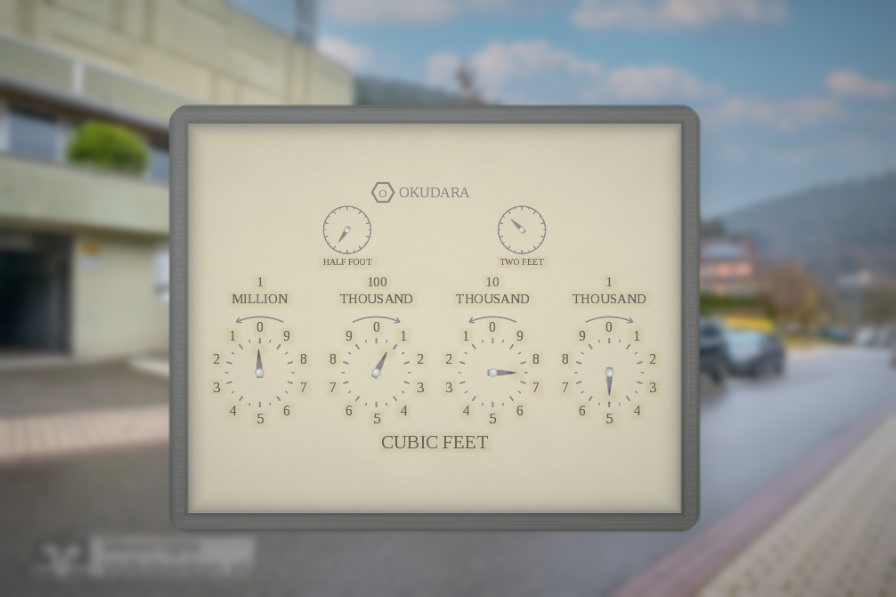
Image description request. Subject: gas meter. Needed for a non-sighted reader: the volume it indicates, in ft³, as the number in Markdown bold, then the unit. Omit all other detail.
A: **7500** ft³
